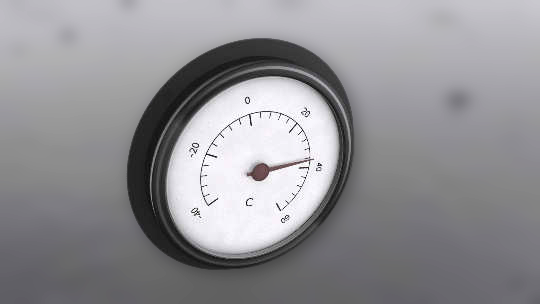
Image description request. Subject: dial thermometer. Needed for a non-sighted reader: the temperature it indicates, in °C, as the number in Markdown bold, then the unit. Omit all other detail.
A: **36** °C
